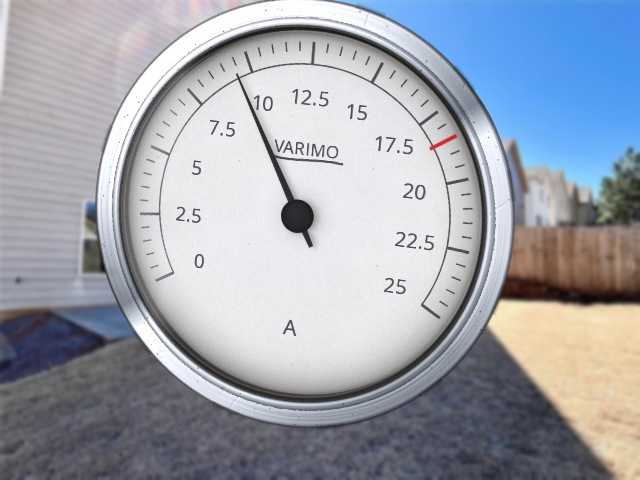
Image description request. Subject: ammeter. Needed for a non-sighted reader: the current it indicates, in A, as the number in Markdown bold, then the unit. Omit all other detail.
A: **9.5** A
